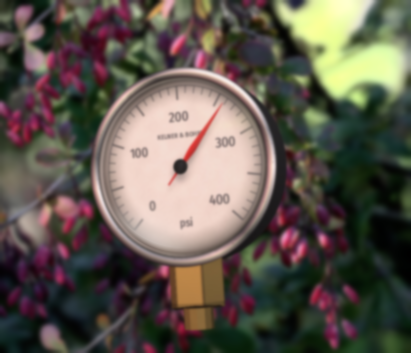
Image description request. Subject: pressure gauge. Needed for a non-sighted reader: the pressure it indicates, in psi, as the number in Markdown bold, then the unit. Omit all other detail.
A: **260** psi
